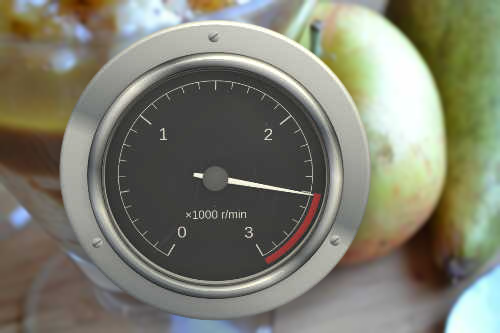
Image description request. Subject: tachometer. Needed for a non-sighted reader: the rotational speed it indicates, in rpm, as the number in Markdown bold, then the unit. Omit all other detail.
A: **2500** rpm
